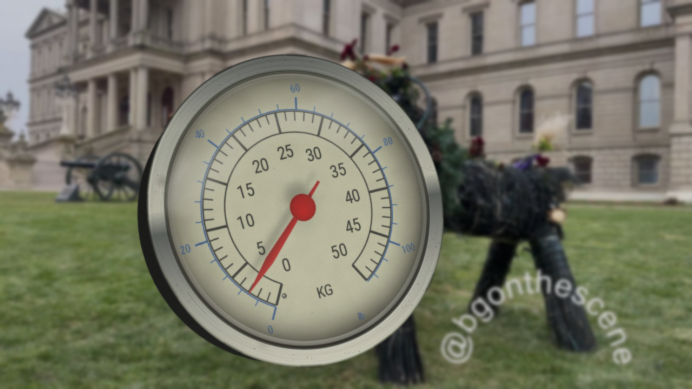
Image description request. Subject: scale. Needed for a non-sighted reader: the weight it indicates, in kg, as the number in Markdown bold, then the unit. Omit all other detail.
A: **3** kg
